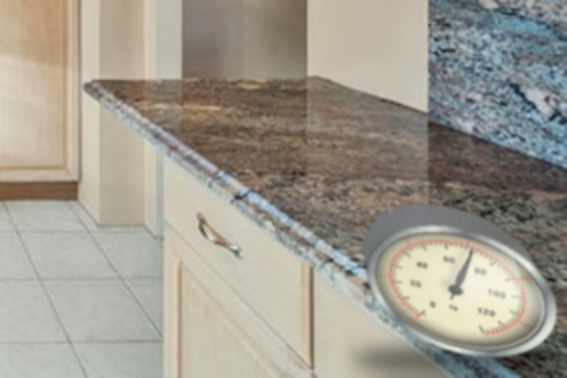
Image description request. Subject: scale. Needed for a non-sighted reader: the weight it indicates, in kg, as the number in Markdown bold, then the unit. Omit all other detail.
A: **70** kg
